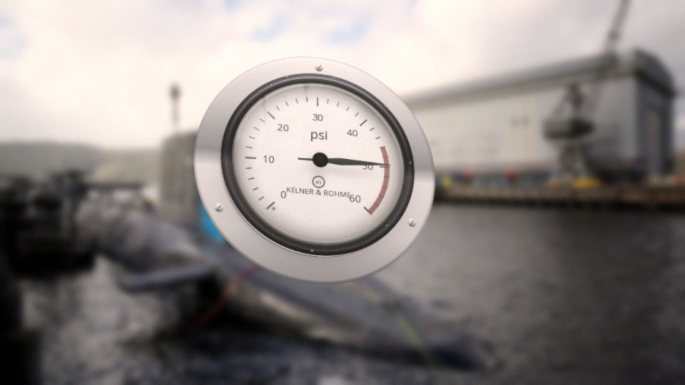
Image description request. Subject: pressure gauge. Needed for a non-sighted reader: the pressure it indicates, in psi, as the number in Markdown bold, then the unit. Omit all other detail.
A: **50** psi
